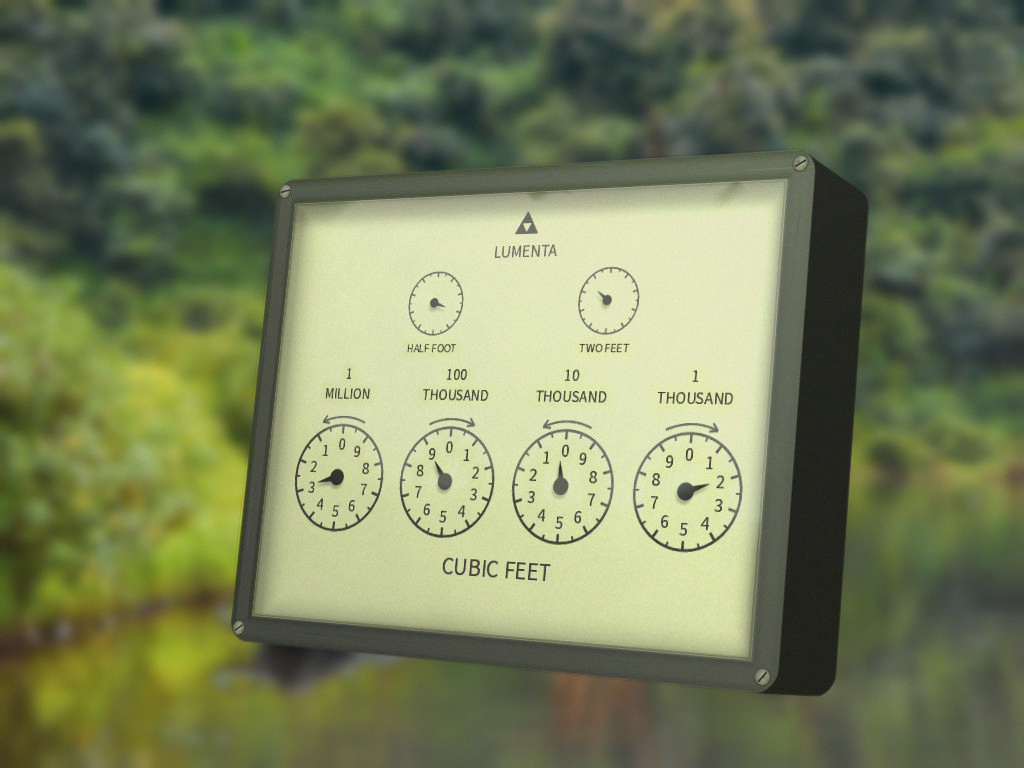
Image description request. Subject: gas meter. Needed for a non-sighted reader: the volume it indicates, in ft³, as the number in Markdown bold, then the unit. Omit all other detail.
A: **290200** ft³
